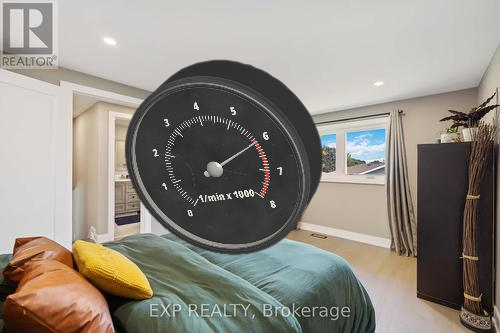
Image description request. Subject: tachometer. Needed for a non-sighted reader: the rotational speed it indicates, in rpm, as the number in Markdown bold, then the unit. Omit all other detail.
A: **6000** rpm
